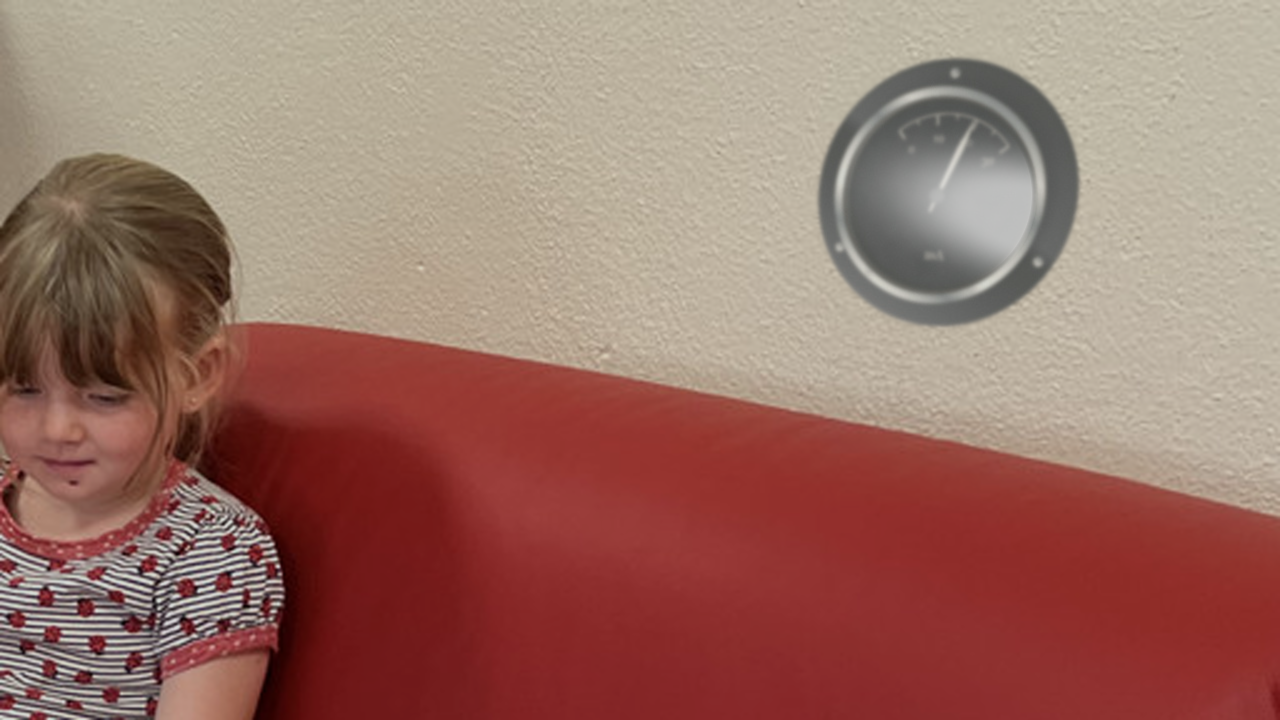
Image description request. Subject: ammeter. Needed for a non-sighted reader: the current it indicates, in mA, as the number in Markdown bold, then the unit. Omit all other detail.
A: **20** mA
